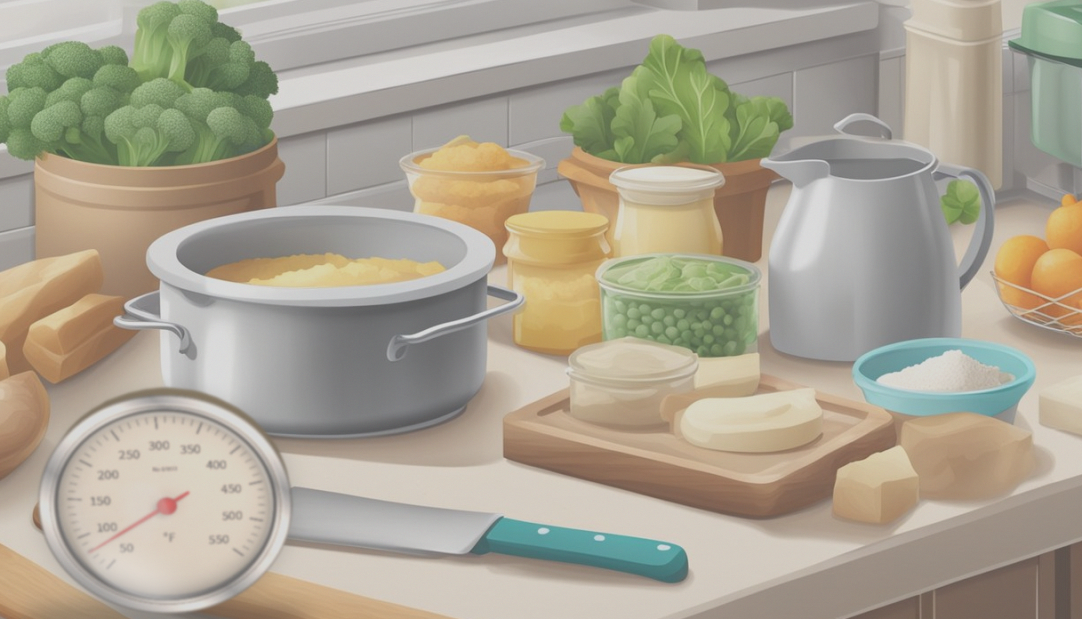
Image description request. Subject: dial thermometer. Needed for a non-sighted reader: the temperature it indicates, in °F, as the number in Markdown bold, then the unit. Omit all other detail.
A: **80** °F
